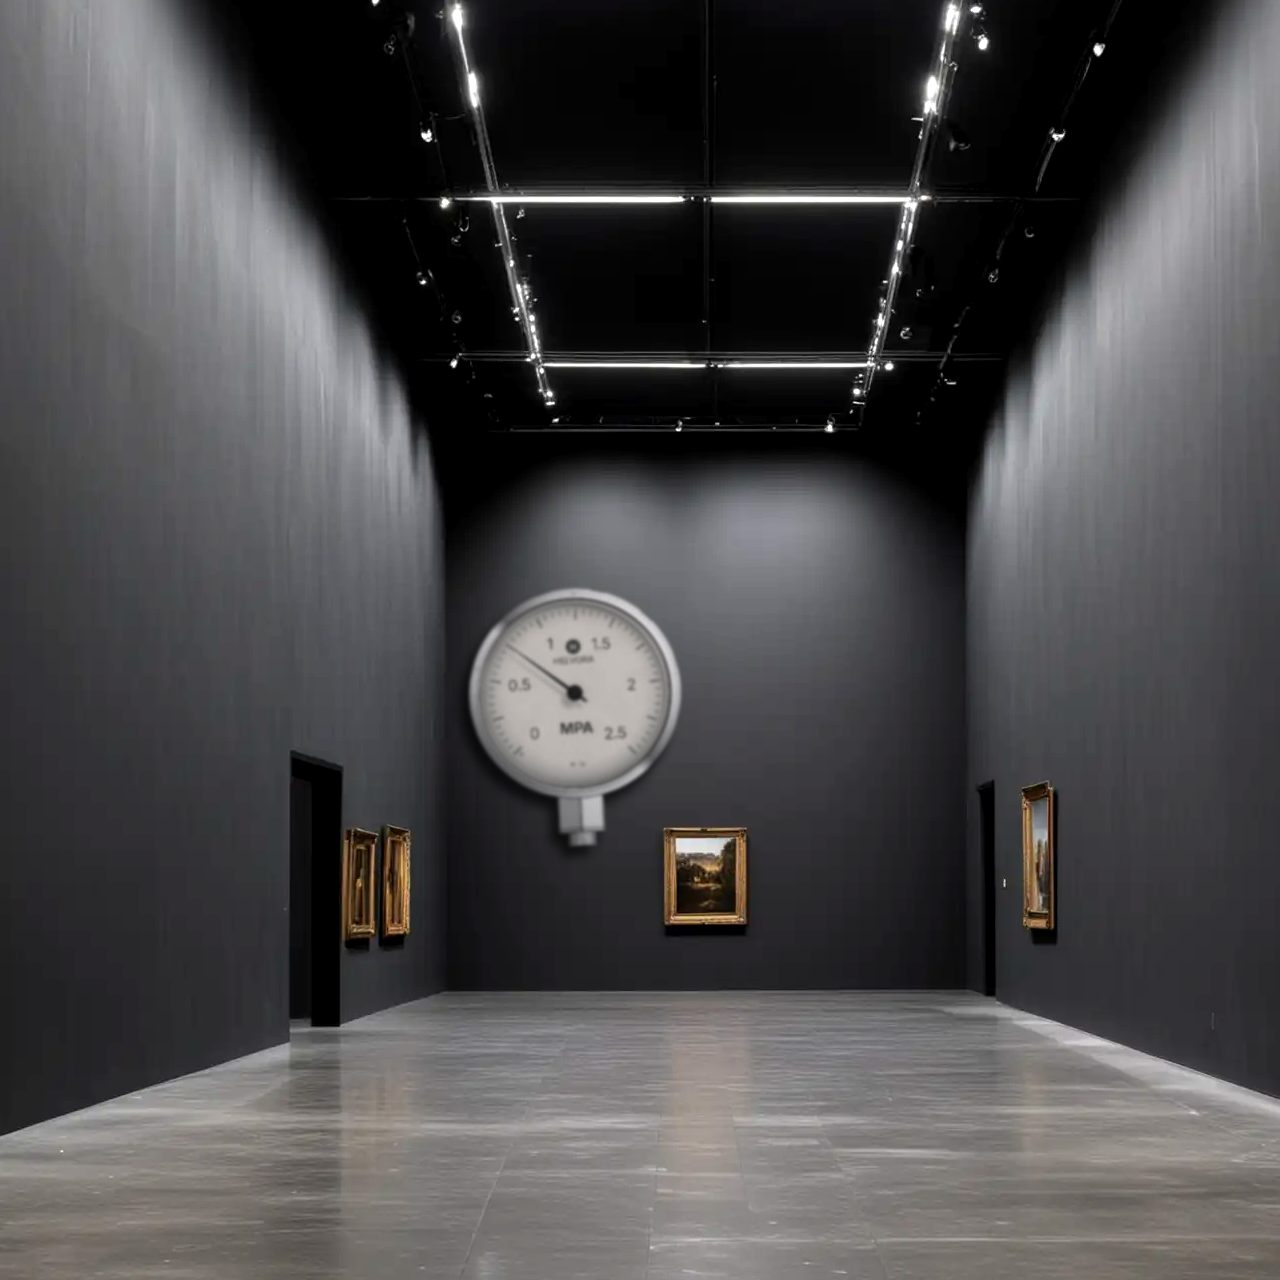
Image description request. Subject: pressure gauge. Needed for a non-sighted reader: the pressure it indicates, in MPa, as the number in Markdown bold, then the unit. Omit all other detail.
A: **0.75** MPa
